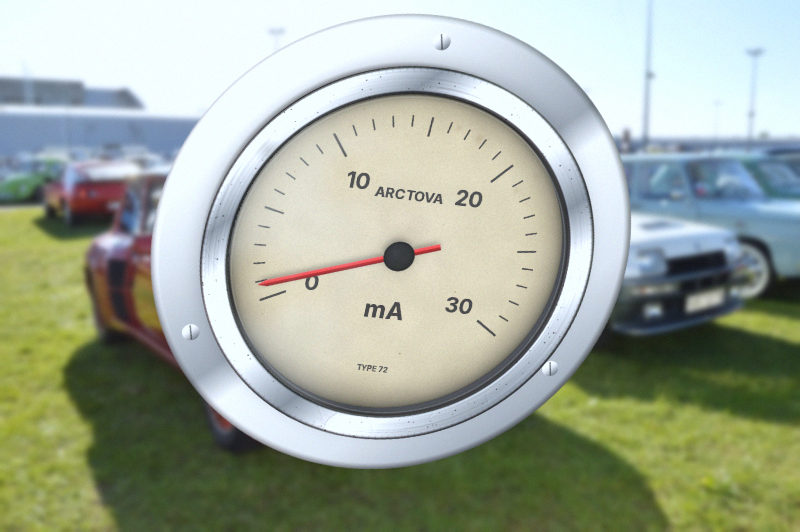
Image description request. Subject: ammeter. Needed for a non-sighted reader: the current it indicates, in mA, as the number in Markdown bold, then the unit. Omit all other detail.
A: **1** mA
